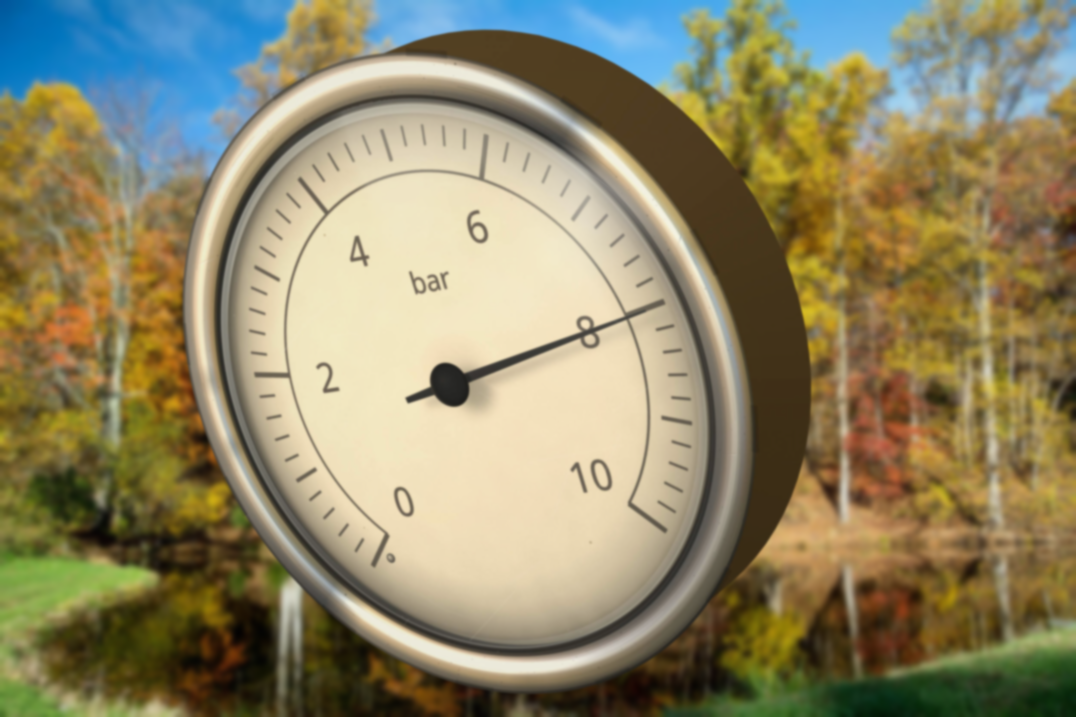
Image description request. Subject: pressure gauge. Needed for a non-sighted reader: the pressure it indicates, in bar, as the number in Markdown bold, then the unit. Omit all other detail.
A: **8** bar
